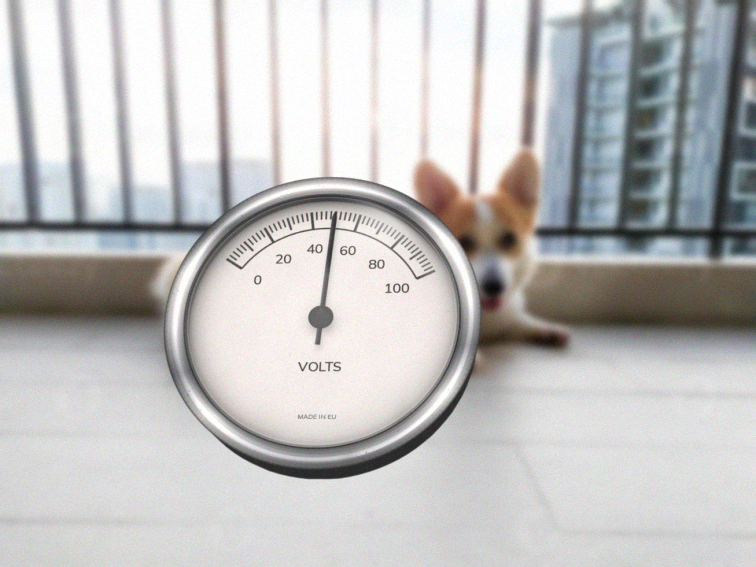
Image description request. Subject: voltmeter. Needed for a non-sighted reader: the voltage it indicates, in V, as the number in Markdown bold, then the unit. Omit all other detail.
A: **50** V
